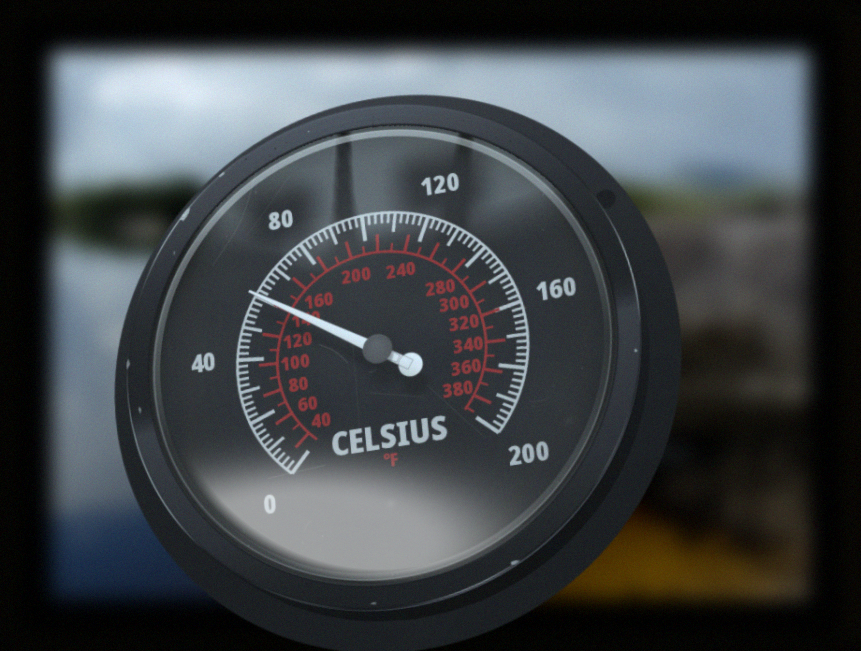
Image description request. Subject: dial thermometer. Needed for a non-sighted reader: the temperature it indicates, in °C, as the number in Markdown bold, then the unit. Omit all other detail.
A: **60** °C
